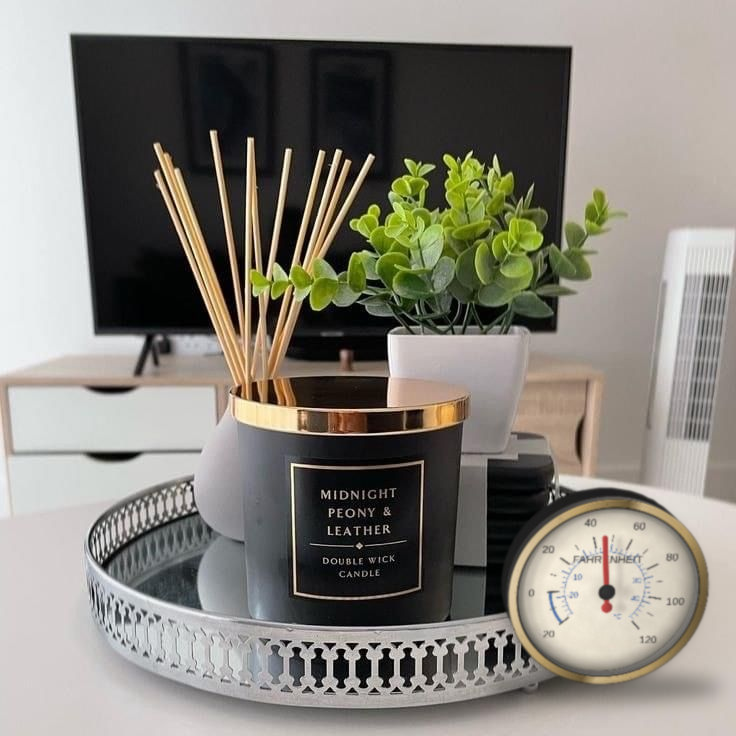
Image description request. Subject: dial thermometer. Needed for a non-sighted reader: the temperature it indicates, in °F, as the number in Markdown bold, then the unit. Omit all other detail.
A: **45** °F
